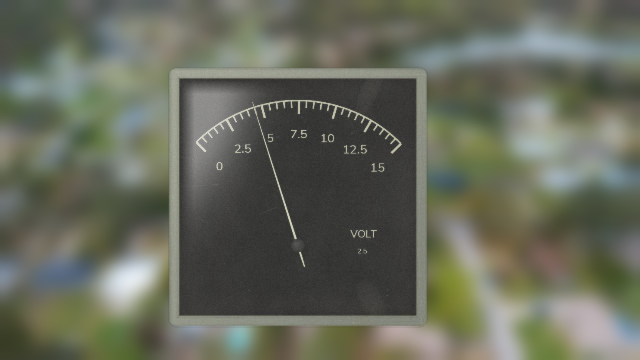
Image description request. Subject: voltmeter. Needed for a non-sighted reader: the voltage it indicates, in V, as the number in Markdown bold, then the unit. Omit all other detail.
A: **4.5** V
